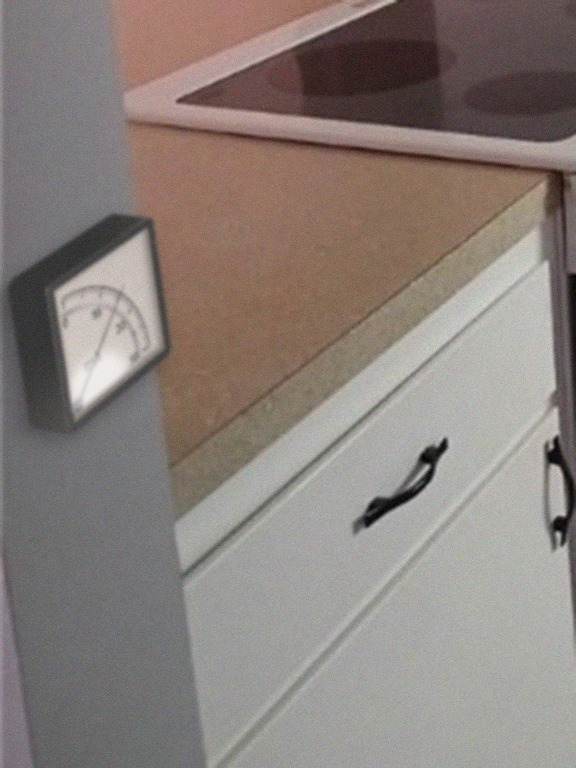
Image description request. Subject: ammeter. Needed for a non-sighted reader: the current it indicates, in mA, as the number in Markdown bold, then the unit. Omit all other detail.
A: **15** mA
